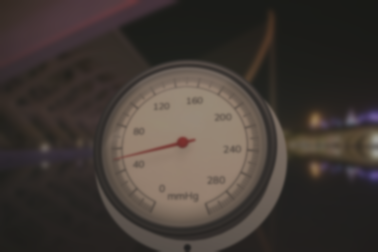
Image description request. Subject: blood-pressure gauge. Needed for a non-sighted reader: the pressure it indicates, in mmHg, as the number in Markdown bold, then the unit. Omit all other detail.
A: **50** mmHg
